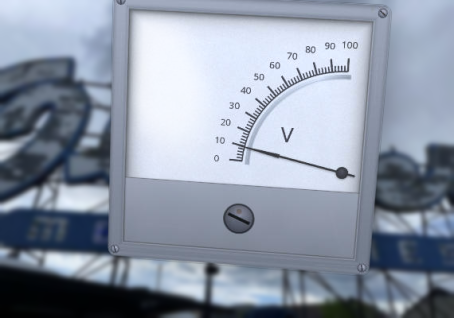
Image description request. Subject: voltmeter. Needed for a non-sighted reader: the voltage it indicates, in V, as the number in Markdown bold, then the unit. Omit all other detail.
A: **10** V
